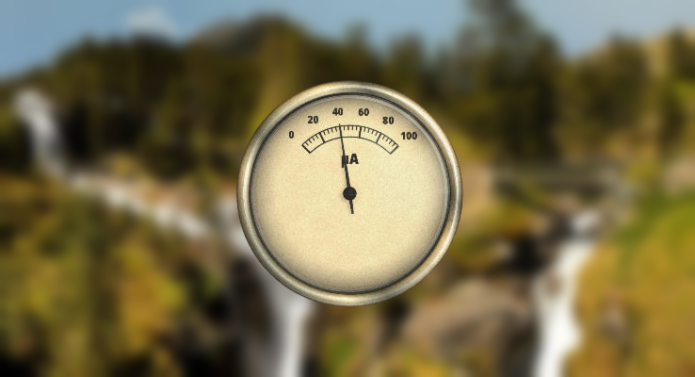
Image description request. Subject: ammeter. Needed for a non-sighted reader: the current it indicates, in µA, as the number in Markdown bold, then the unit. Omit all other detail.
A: **40** µA
